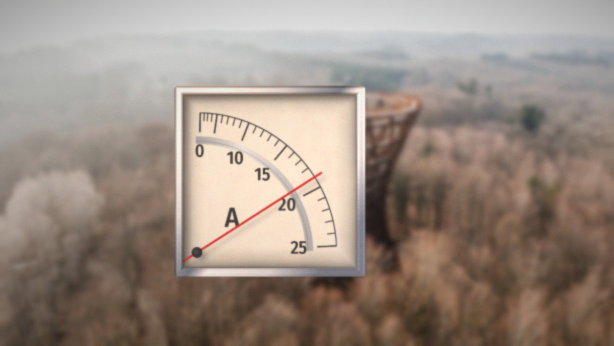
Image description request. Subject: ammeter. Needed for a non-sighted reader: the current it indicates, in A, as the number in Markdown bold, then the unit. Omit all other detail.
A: **19** A
